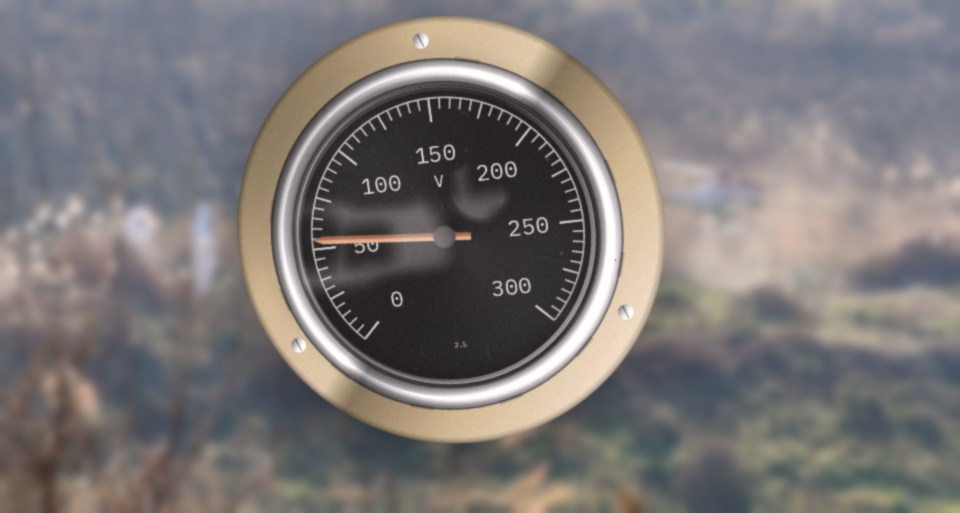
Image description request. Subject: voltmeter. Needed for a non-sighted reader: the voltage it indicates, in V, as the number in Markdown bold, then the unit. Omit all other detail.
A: **55** V
